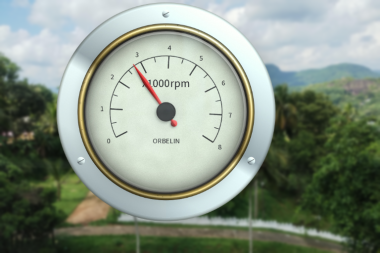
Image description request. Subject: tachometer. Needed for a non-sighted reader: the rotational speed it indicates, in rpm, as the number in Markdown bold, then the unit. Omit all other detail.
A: **2750** rpm
